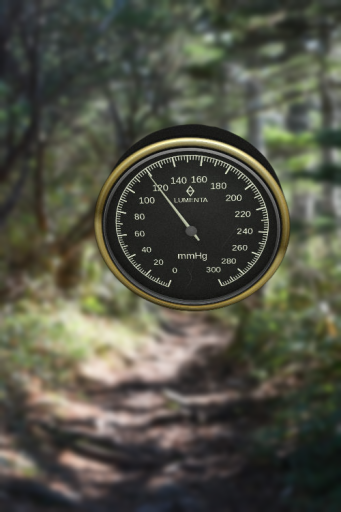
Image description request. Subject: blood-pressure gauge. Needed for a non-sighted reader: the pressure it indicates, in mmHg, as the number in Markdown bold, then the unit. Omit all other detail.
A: **120** mmHg
